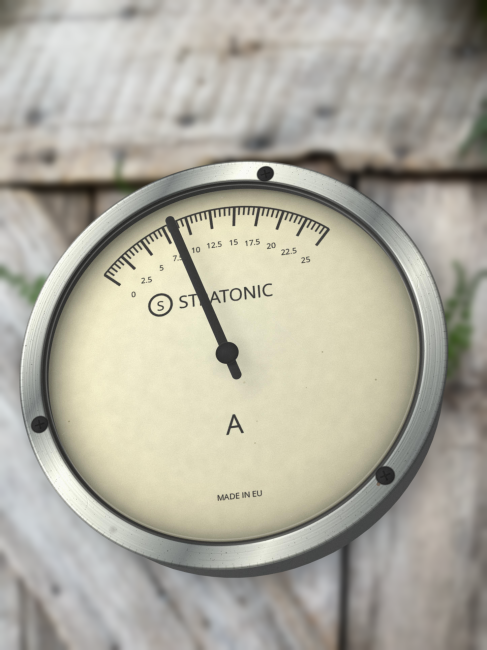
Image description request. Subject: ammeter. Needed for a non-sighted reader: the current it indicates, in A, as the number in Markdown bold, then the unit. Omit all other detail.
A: **8.5** A
